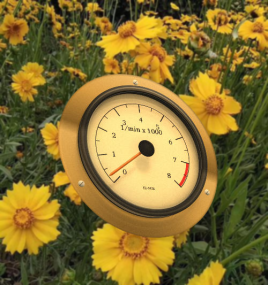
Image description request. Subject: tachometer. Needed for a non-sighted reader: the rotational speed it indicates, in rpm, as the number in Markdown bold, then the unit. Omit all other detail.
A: **250** rpm
